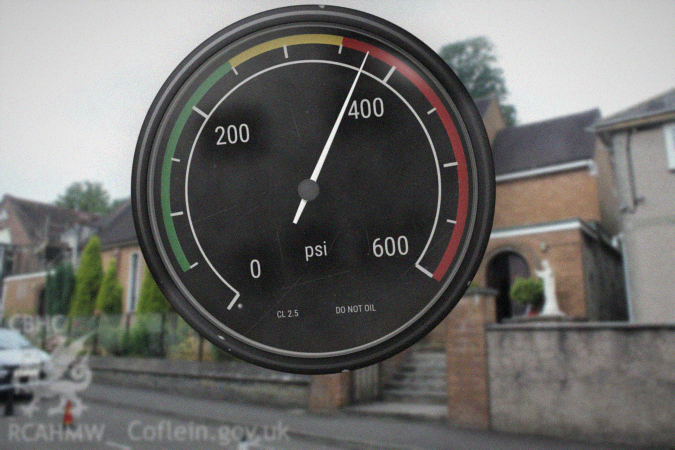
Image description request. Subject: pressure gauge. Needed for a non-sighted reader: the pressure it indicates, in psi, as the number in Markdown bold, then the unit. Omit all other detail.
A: **375** psi
